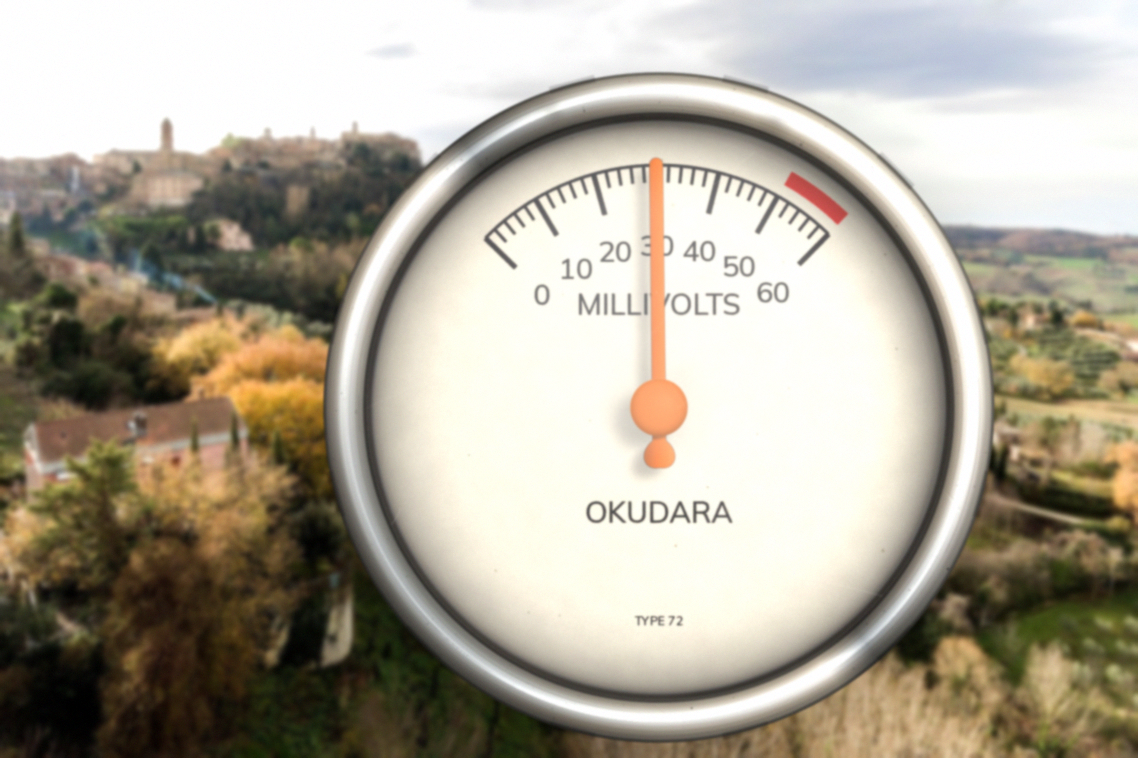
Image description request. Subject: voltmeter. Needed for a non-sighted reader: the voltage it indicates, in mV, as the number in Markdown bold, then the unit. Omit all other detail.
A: **30** mV
